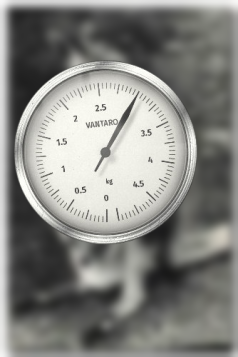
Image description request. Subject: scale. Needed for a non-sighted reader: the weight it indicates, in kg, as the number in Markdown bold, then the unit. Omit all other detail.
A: **3** kg
